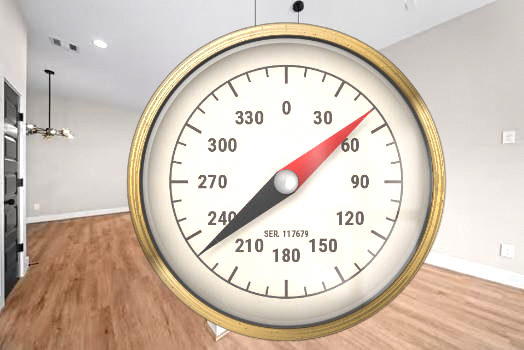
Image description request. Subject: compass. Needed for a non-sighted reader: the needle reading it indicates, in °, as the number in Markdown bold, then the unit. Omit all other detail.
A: **50** °
